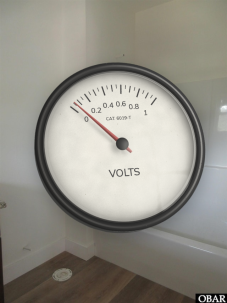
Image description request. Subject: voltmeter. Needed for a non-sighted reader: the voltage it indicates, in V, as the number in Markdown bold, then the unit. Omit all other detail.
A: **0.05** V
